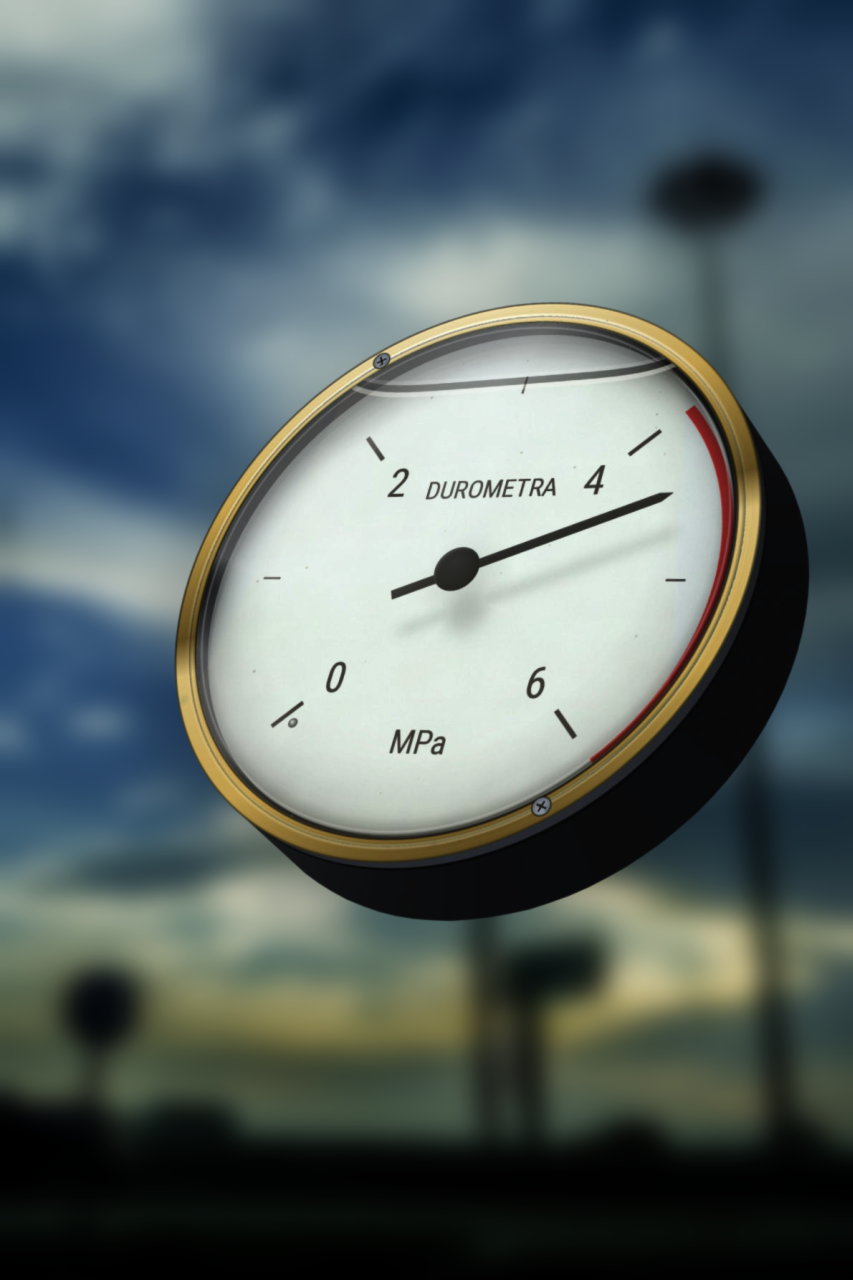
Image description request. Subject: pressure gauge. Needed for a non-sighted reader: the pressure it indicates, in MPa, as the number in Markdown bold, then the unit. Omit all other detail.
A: **4.5** MPa
